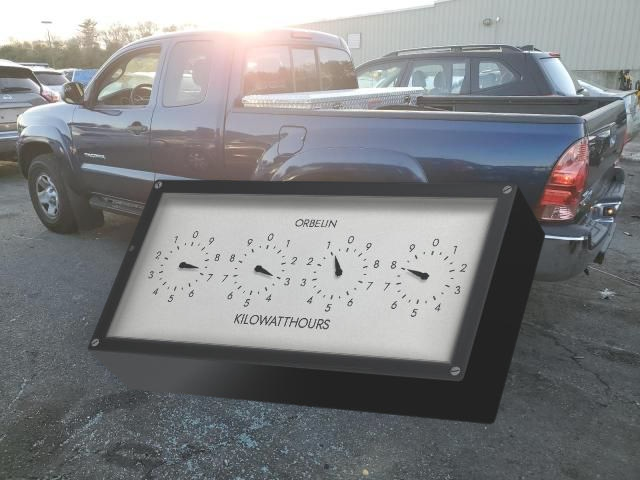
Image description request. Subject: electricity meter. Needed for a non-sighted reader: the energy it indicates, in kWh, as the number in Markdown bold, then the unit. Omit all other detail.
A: **7308** kWh
